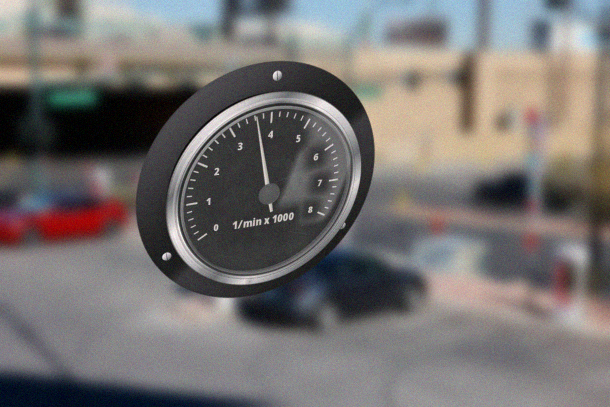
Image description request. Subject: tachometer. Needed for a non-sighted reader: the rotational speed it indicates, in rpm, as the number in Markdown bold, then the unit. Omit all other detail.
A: **3600** rpm
